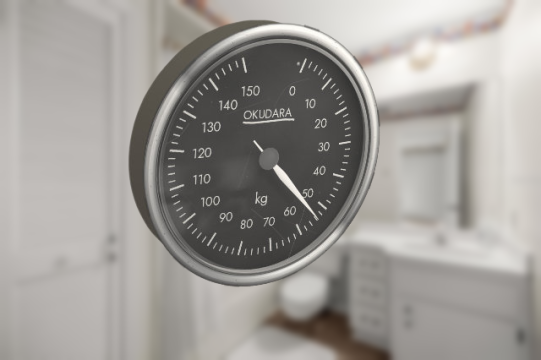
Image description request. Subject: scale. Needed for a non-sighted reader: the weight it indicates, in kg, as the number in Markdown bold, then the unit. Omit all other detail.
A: **54** kg
